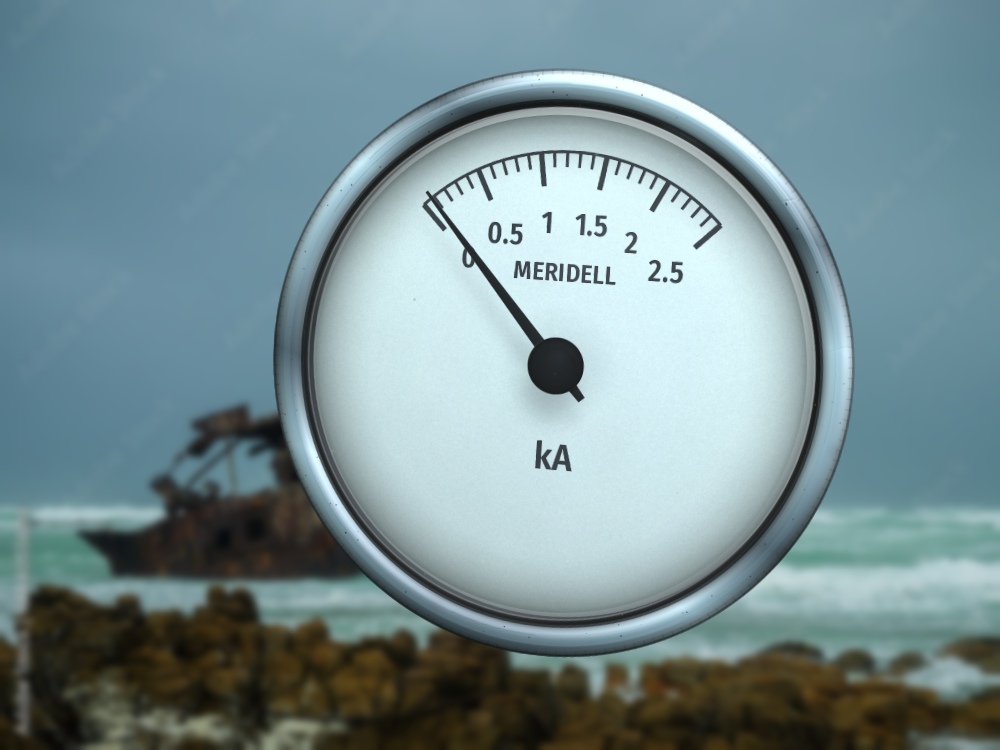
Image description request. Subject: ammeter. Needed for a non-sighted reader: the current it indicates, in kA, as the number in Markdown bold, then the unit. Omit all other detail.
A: **0.1** kA
